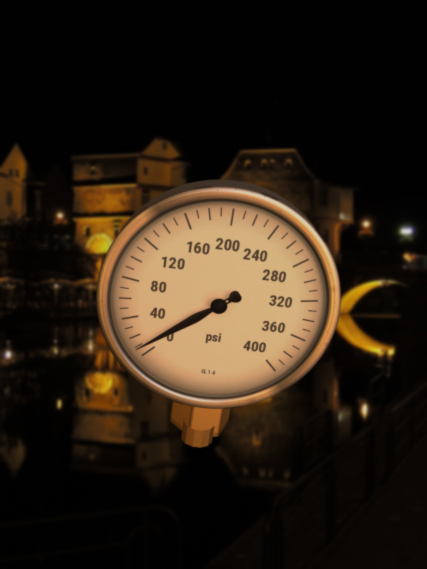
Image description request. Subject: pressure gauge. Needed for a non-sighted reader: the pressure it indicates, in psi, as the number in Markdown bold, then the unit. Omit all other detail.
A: **10** psi
